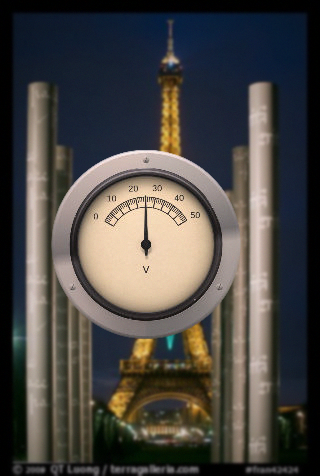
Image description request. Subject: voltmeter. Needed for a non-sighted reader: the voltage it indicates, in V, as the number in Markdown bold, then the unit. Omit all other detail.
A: **25** V
